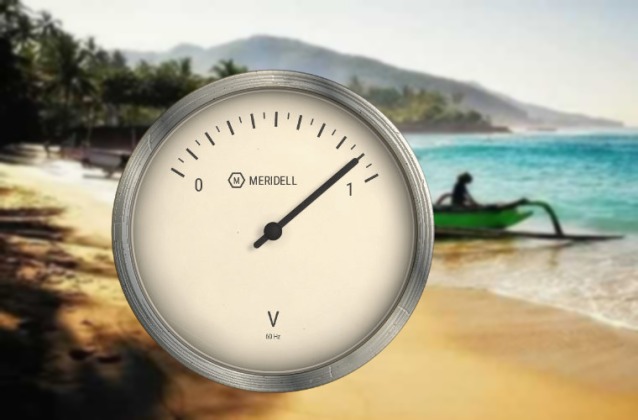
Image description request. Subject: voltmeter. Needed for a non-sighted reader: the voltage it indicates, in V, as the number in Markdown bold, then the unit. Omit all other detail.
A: **0.9** V
